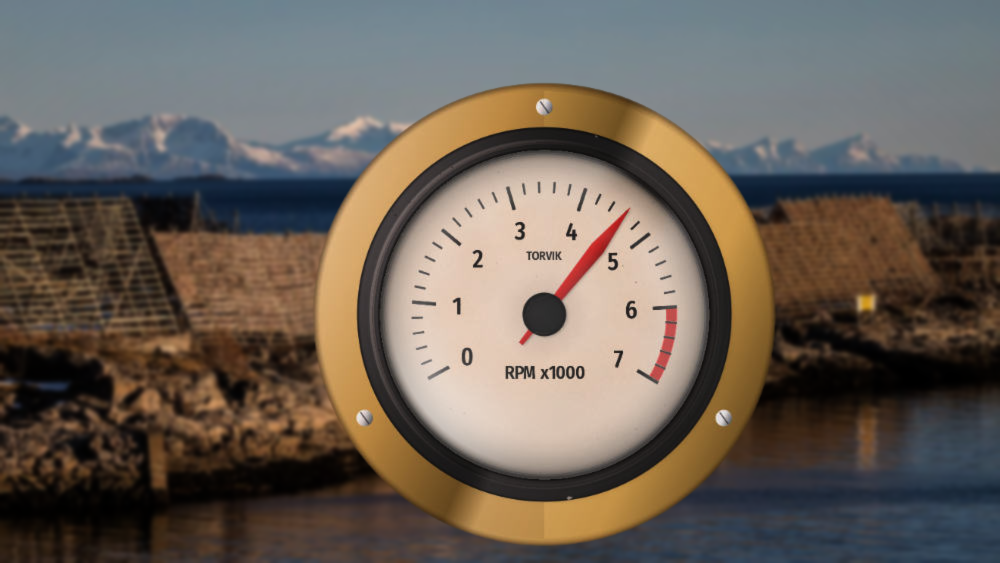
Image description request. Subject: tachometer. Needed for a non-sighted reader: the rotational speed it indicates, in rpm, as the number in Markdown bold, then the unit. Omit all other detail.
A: **4600** rpm
